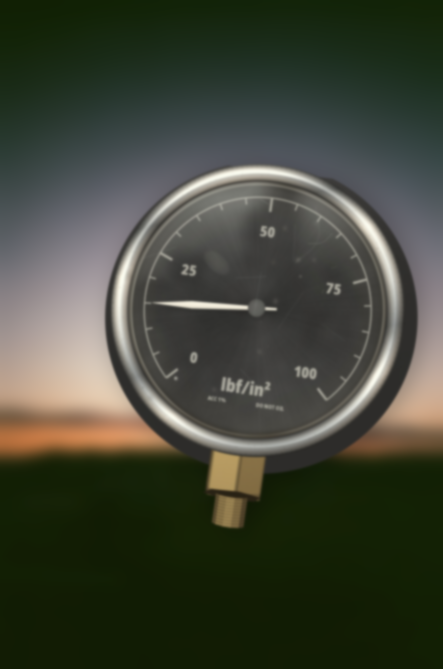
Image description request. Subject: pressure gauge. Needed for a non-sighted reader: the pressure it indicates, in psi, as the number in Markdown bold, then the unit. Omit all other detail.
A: **15** psi
